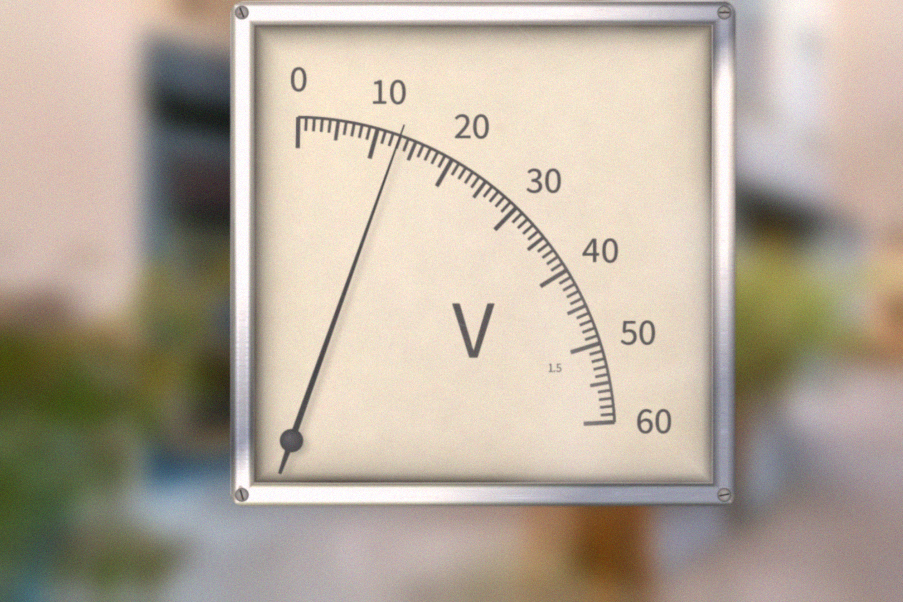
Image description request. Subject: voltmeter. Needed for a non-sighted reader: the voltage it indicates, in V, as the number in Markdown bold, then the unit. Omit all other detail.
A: **13** V
